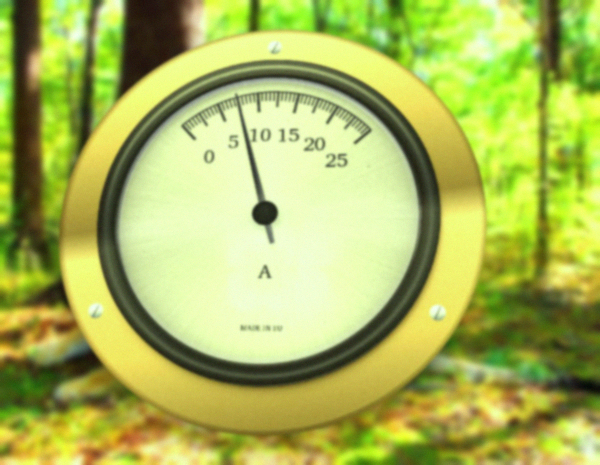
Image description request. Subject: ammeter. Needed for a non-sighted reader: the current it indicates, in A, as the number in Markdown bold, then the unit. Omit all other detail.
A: **7.5** A
